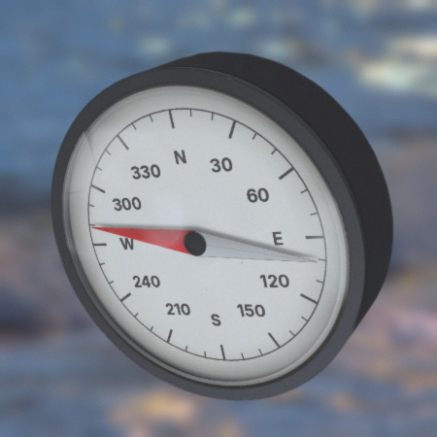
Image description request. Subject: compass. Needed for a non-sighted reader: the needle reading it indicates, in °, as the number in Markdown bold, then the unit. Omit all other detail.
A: **280** °
